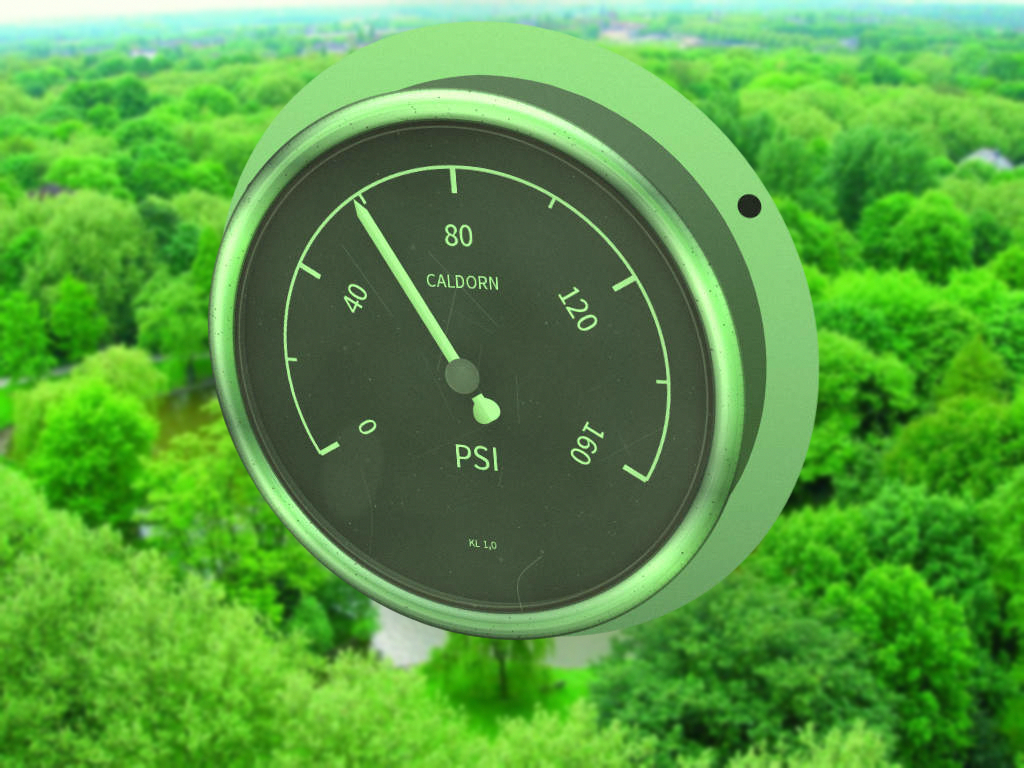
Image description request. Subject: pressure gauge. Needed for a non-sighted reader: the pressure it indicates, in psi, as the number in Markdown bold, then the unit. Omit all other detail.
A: **60** psi
